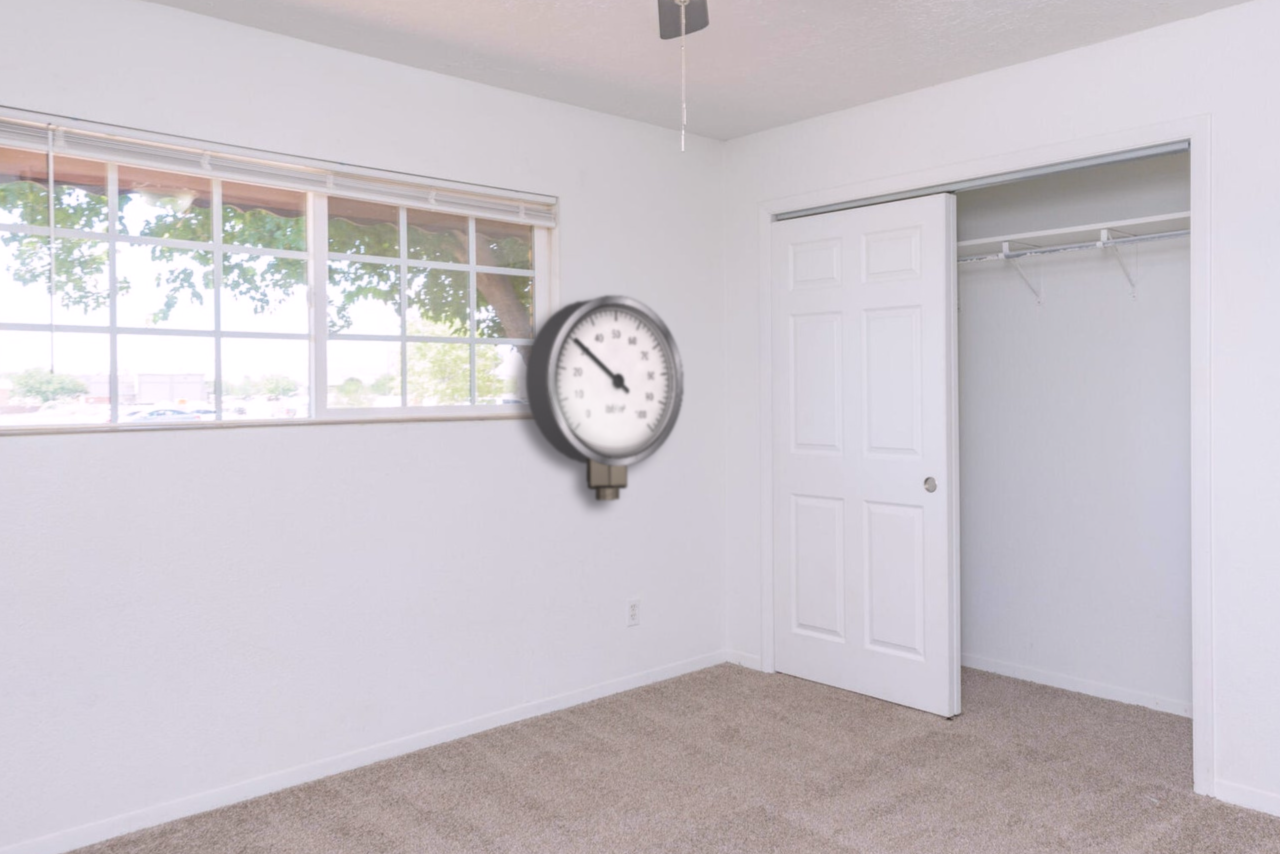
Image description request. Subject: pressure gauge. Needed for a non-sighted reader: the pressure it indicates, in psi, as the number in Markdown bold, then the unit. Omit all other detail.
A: **30** psi
